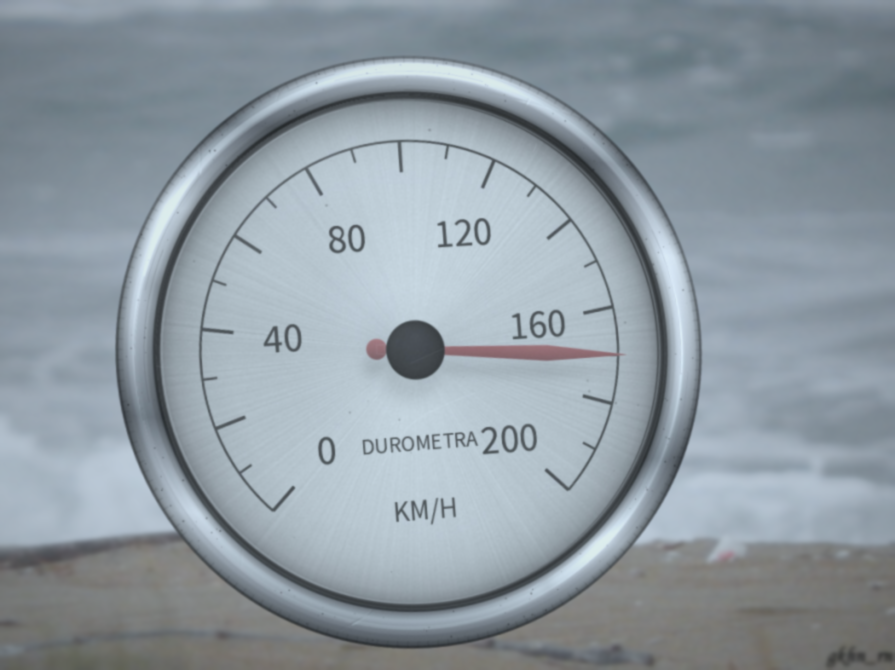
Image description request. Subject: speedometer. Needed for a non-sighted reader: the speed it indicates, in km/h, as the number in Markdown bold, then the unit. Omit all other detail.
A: **170** km/h
